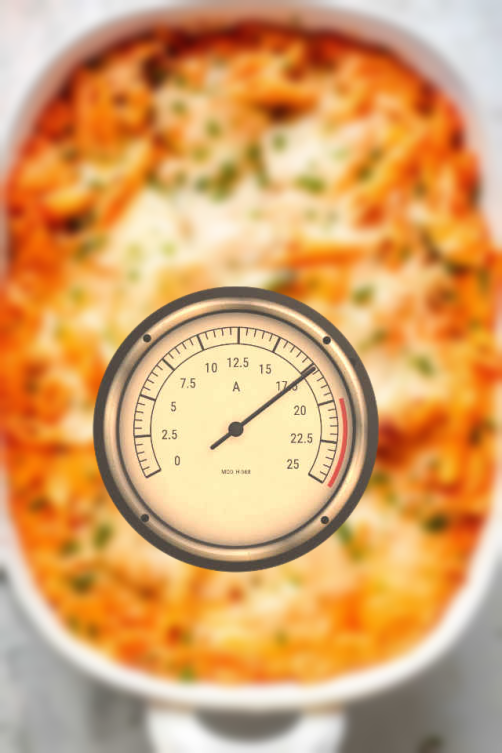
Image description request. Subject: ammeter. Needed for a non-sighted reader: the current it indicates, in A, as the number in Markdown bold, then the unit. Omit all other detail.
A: **17.75** A
